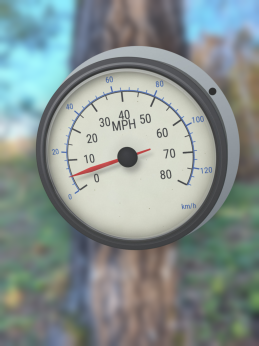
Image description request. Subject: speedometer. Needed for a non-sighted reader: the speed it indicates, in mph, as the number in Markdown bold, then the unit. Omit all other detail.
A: **5** mph
